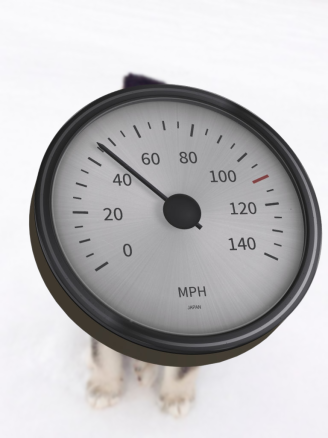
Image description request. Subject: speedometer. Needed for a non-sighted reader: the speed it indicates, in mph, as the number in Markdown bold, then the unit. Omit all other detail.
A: **45** mph
